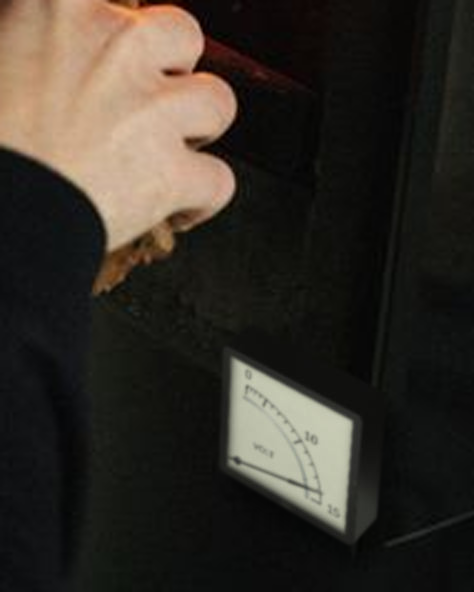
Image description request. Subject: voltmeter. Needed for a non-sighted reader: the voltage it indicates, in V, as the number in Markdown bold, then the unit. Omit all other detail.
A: **14** V
